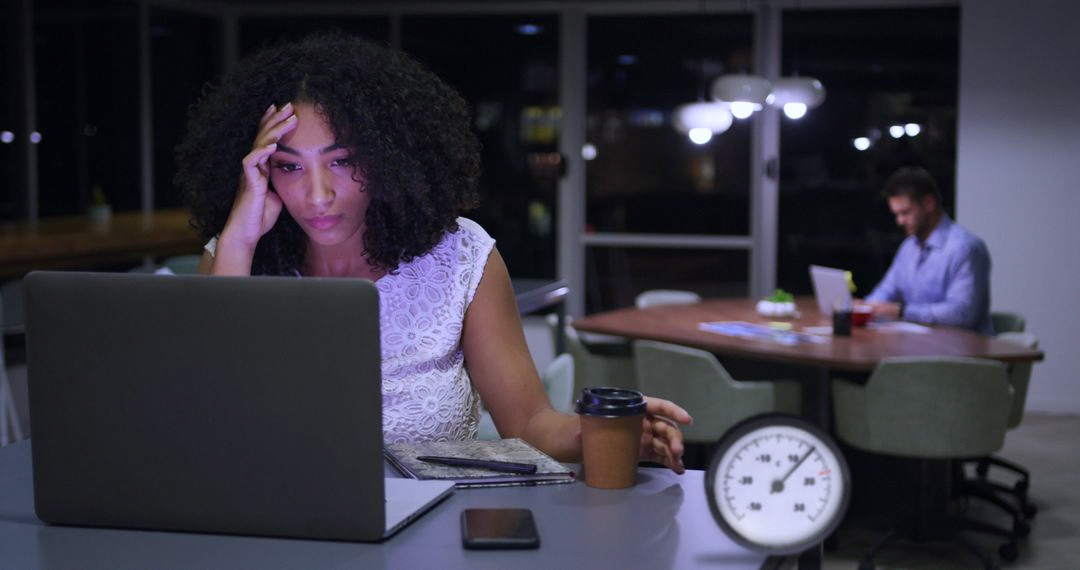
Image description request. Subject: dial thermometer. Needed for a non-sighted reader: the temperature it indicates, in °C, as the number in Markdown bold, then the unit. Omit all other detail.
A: **15** °C
